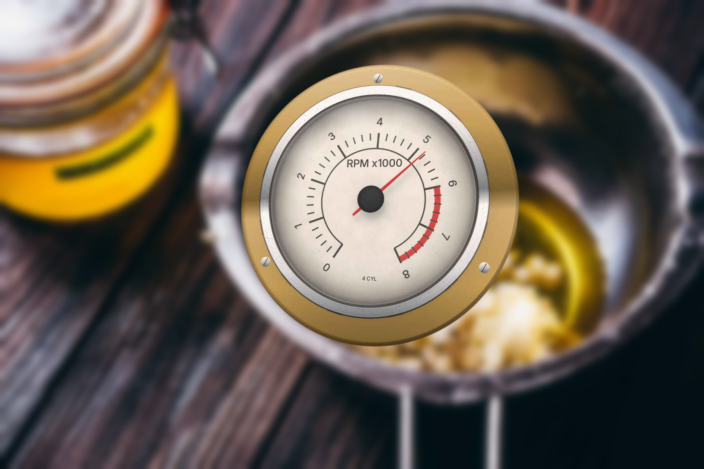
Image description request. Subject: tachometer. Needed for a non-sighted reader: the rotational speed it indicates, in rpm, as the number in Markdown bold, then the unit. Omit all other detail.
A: **5200** rpm
